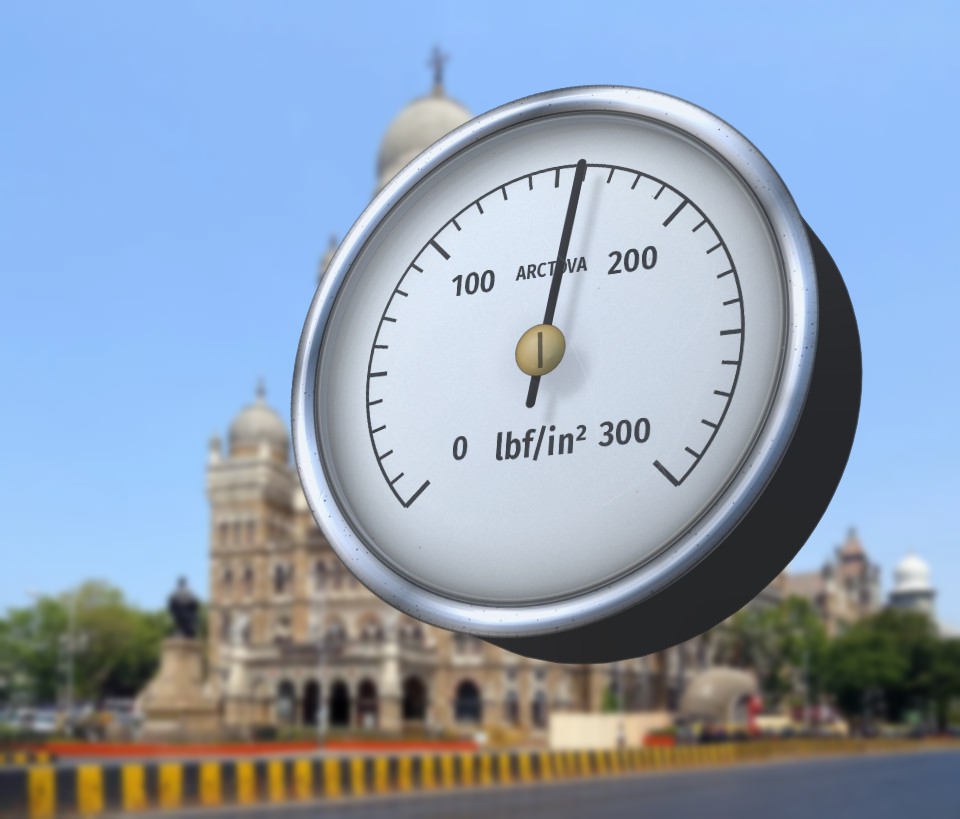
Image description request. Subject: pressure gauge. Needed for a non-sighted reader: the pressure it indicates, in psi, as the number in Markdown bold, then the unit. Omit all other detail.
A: **160** psi
